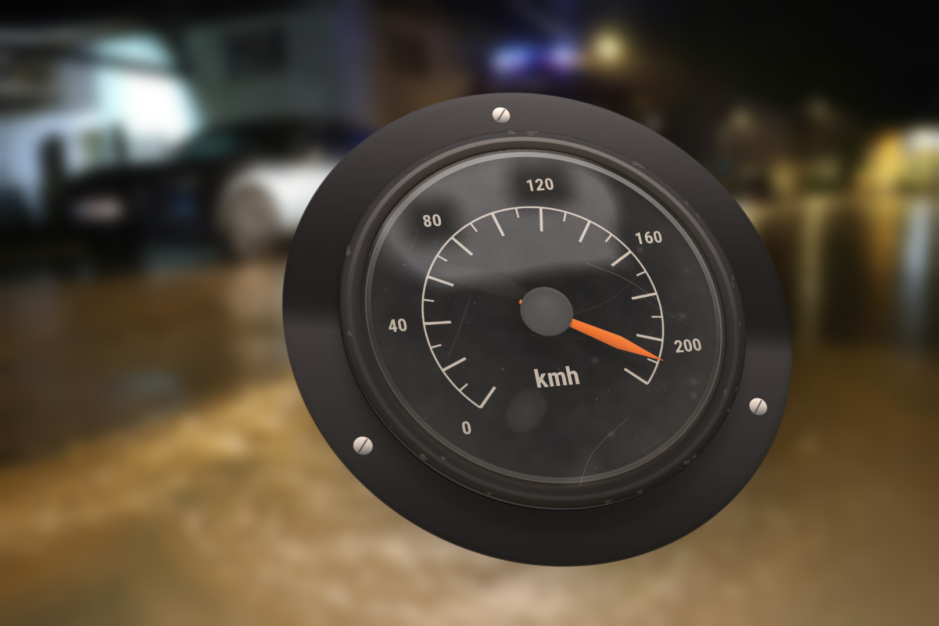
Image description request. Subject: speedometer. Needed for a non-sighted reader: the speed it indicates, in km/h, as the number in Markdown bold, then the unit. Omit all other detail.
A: **210** km/h
